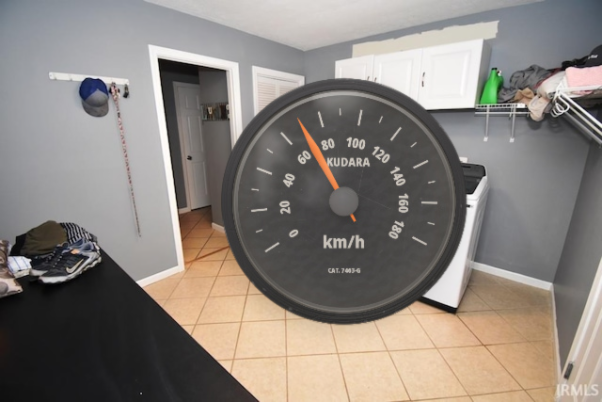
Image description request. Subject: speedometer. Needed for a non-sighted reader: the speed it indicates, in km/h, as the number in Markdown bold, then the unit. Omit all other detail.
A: **70** km/h
